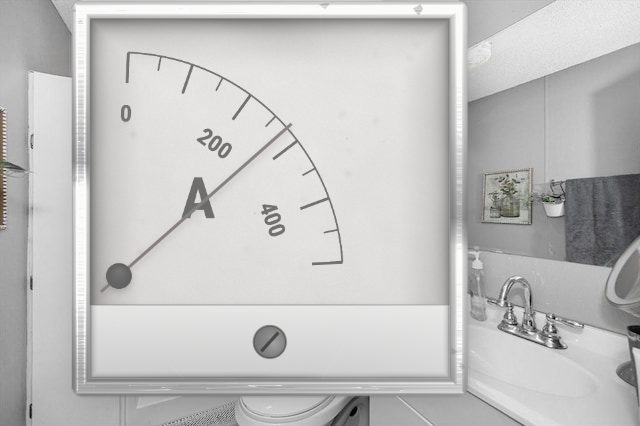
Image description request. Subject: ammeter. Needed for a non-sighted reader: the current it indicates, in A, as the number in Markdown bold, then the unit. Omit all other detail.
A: **275** A
